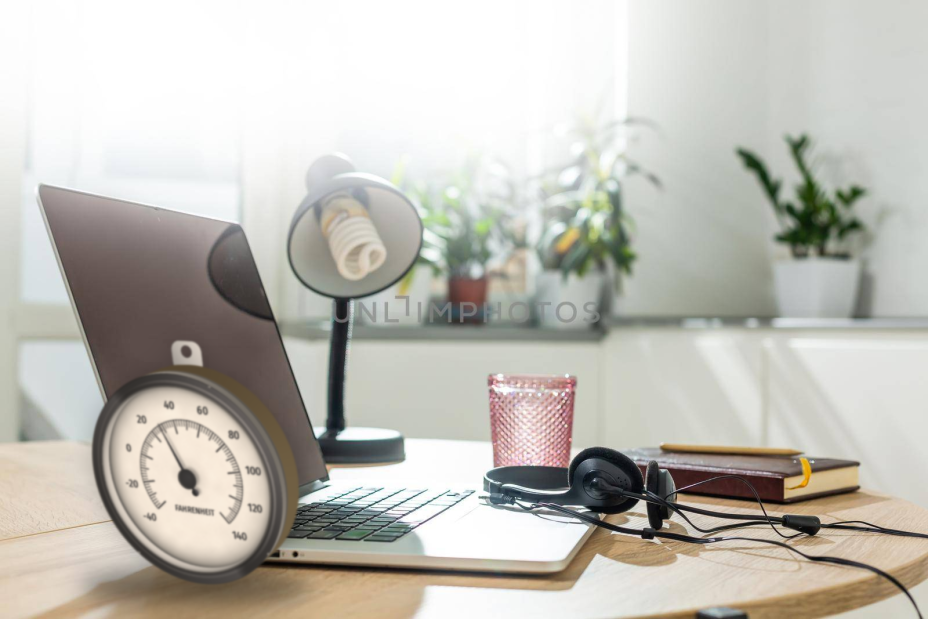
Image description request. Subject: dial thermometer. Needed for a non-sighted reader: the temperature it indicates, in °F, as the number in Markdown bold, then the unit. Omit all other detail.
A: **30** °F
